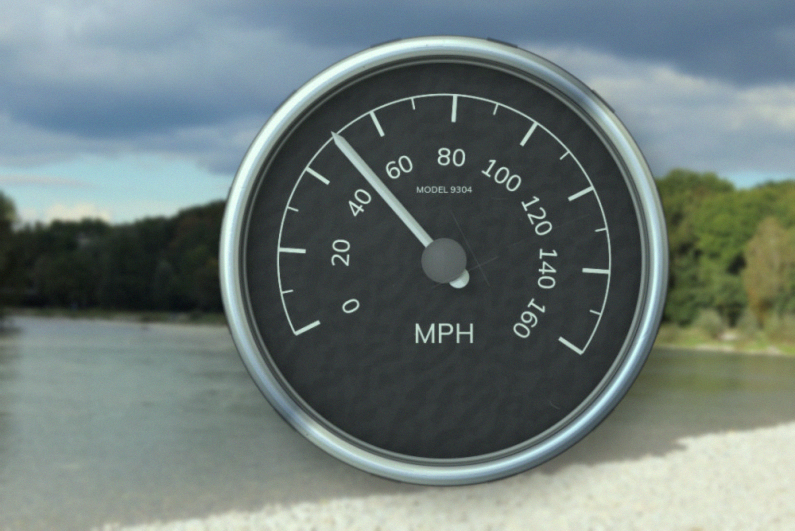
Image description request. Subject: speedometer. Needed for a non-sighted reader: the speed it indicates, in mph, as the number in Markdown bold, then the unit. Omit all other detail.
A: **50** mph
